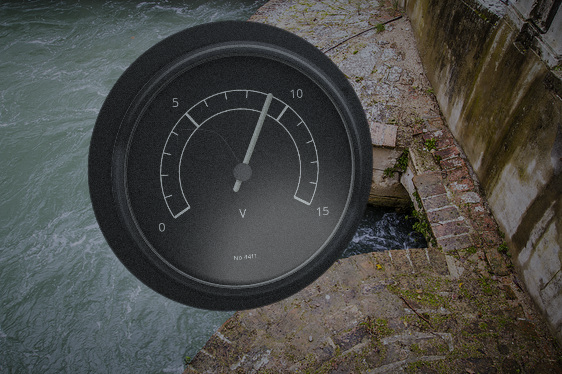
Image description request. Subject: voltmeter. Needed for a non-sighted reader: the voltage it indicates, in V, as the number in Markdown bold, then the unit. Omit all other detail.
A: **9** V
